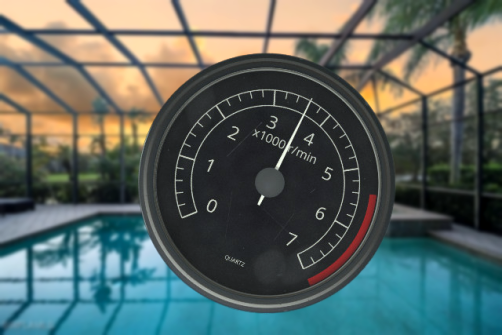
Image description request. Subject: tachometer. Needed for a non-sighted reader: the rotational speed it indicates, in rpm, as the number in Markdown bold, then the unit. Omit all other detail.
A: **3600** rpm
